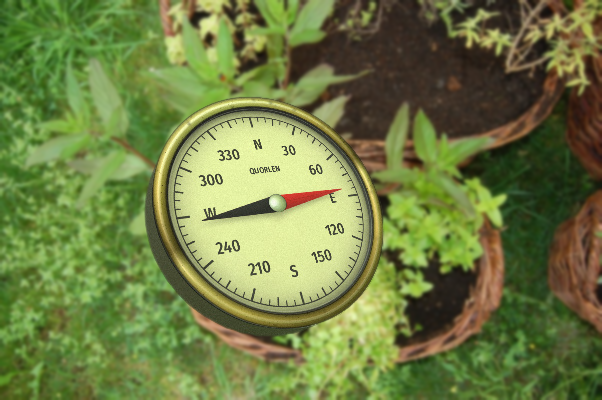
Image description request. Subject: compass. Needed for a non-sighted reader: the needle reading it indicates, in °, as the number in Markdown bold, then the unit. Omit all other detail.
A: **85** °
